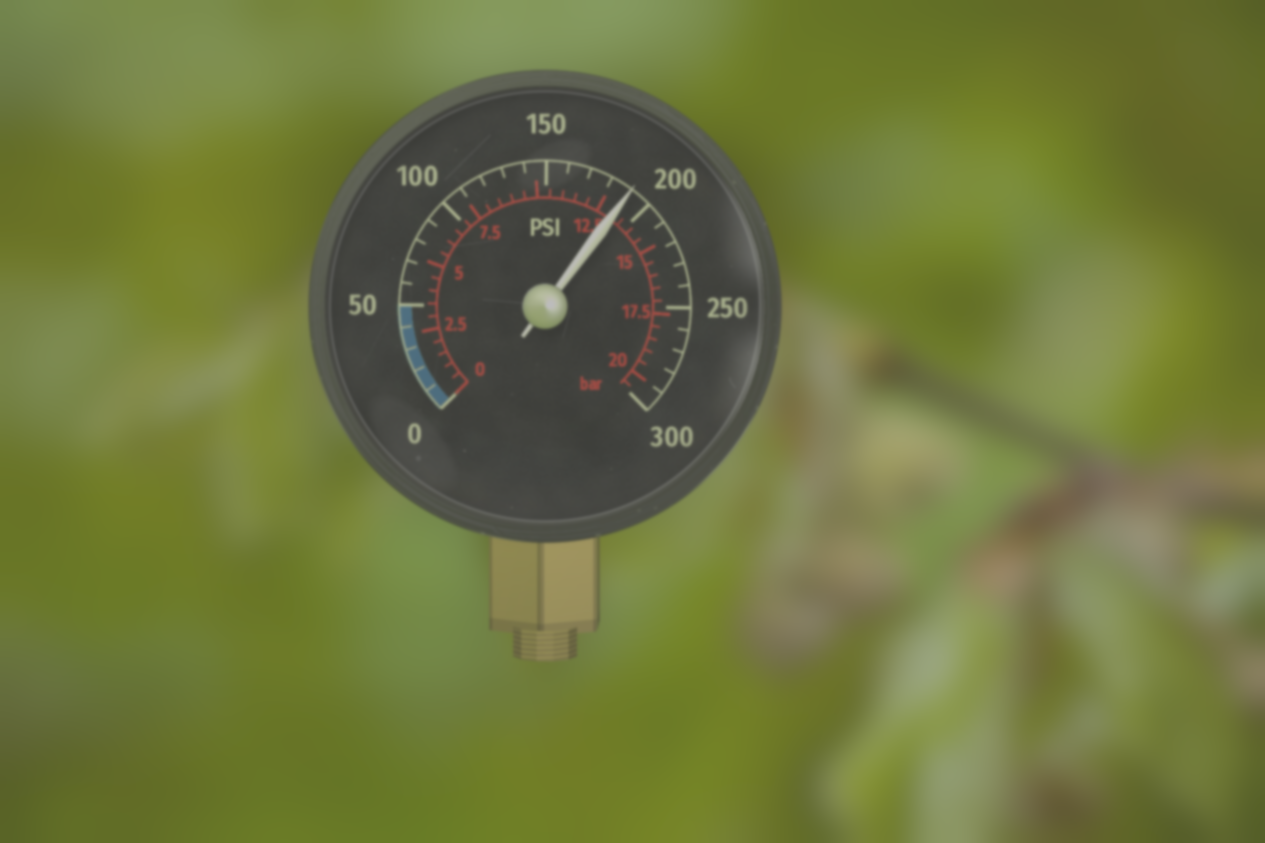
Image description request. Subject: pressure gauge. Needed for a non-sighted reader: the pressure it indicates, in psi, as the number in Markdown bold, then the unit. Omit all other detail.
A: **190** psi
